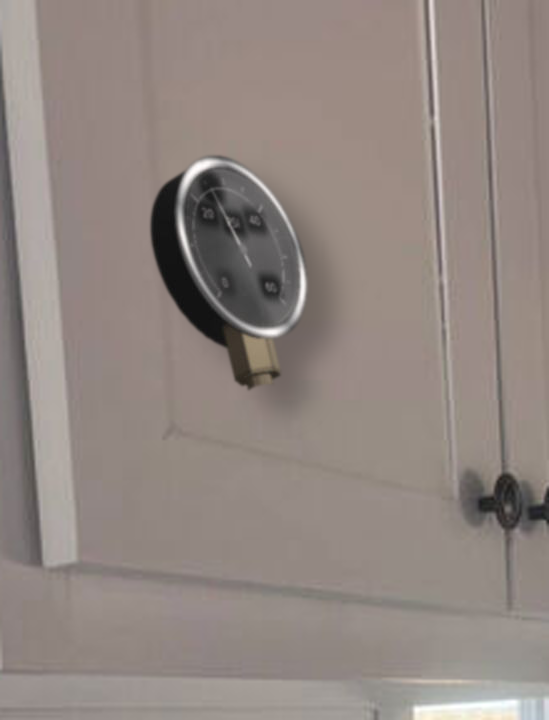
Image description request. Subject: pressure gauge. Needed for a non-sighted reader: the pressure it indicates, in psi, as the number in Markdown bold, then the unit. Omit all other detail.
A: **25** psi
